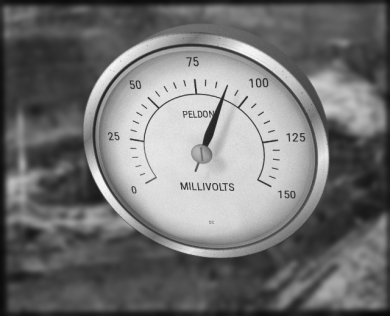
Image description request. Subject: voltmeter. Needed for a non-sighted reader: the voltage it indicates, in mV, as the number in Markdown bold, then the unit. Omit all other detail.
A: **90** mV
